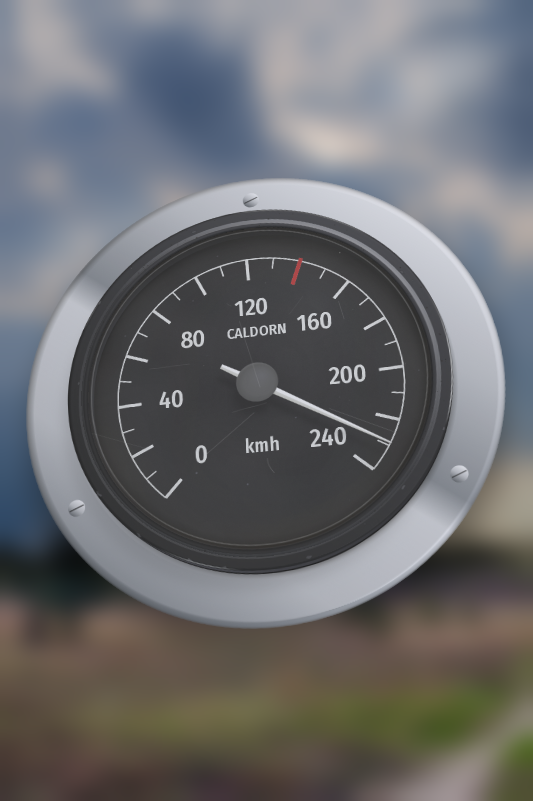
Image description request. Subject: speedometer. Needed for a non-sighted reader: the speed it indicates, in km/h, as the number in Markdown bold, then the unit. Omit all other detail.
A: **230** km/h
